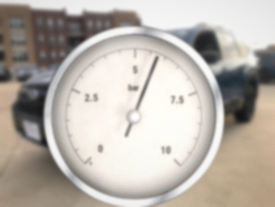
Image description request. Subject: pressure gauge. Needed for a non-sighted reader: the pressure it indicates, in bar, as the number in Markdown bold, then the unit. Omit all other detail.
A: **5.75** bar
